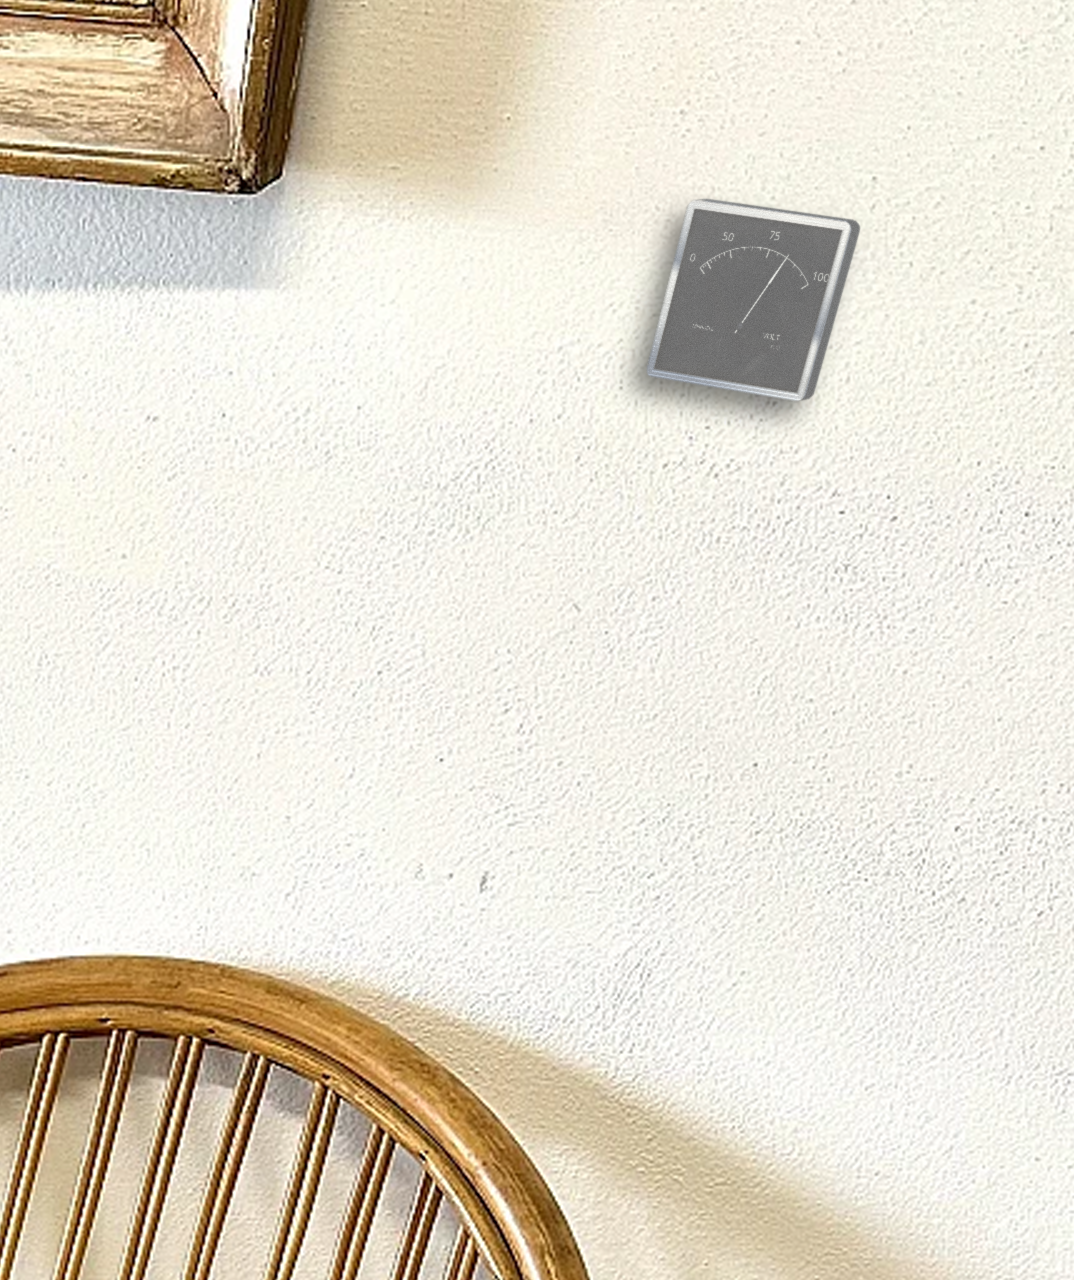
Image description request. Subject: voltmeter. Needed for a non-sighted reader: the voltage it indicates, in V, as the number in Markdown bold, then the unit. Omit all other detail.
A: **85** V
